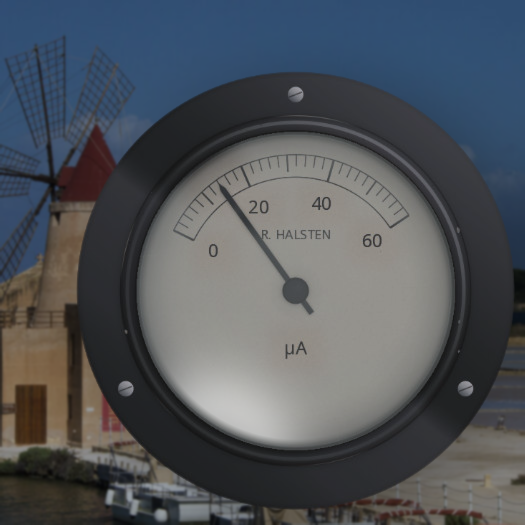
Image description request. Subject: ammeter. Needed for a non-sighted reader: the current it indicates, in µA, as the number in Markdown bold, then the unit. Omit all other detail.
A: **14** µA
